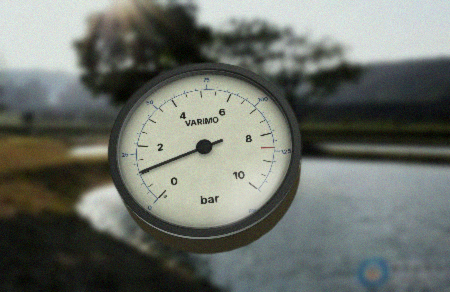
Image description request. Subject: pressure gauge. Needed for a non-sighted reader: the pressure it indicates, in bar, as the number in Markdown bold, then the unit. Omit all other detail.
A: **1** bar
